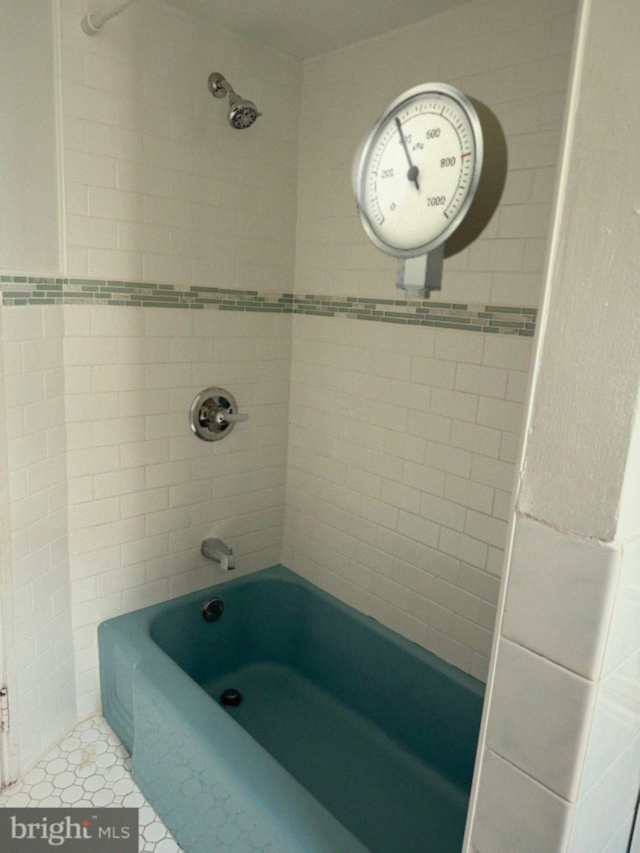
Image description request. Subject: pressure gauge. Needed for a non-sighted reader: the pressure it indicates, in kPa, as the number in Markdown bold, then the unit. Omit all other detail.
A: **400** kPa
